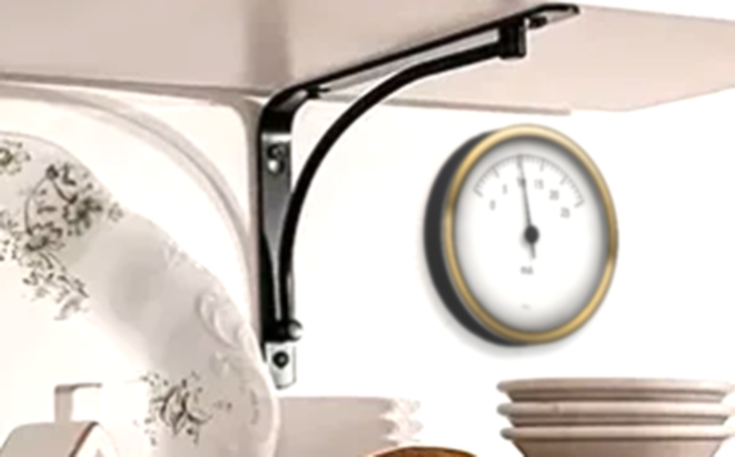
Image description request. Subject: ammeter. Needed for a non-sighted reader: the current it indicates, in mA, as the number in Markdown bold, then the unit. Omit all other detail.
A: **10** mA
